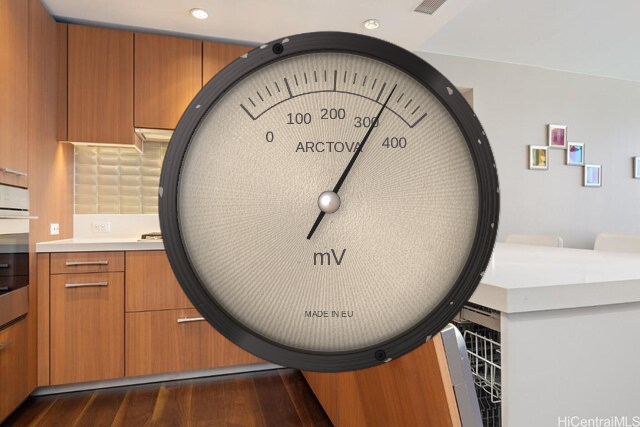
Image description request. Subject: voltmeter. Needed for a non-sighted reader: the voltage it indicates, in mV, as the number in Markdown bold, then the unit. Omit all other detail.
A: **320** mV
